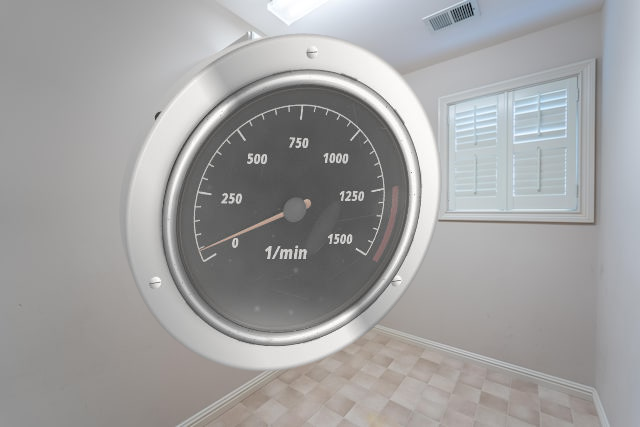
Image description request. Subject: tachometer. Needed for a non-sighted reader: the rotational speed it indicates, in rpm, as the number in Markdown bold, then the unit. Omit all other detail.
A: **50** rpm
